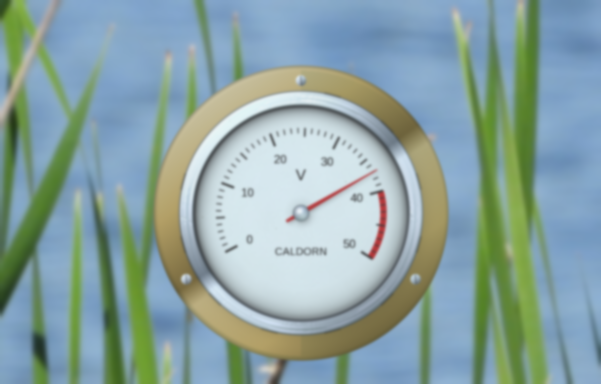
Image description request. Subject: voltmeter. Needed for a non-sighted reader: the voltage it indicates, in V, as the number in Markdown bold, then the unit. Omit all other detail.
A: **37** V
